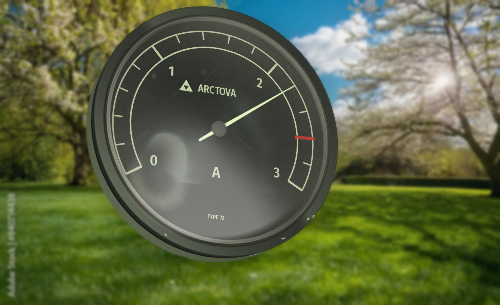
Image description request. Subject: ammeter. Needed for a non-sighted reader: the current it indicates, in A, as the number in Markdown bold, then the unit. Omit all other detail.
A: **2.2** A
